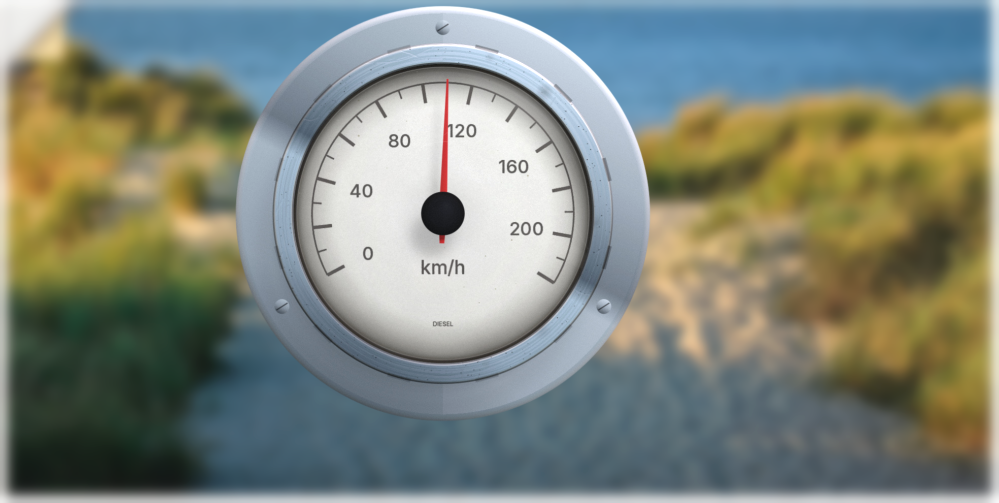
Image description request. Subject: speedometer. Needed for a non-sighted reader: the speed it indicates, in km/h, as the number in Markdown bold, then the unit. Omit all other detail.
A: **110** km/h
